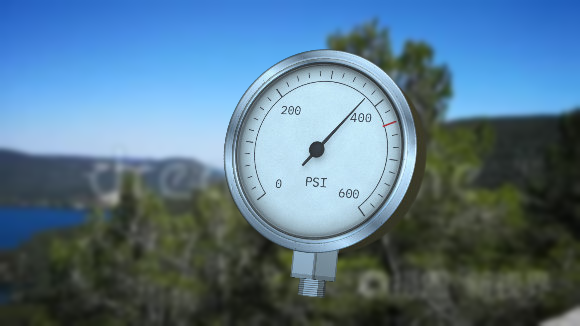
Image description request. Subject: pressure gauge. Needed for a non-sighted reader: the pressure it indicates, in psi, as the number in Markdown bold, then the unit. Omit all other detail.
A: **380** psi
